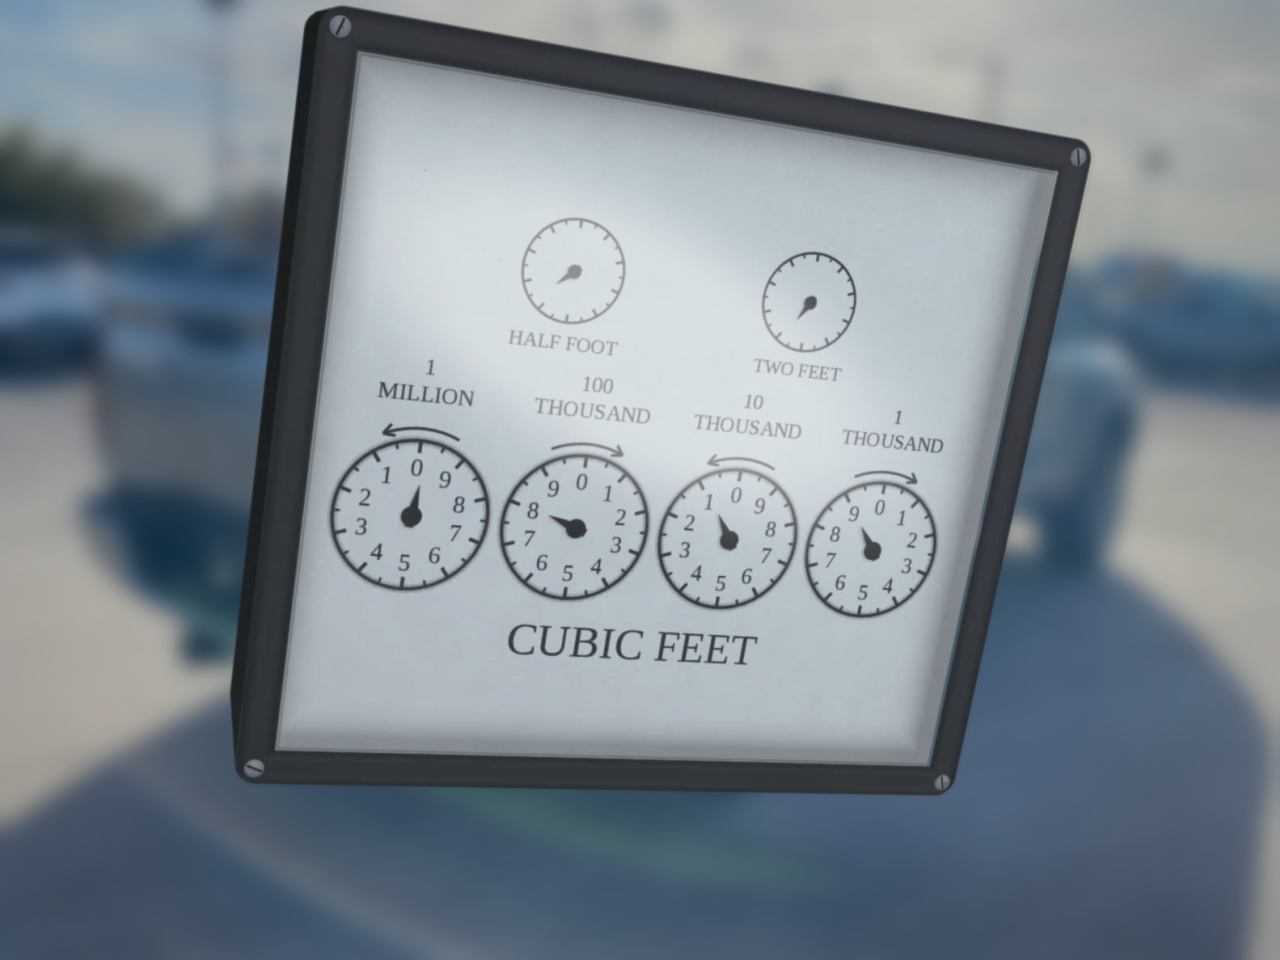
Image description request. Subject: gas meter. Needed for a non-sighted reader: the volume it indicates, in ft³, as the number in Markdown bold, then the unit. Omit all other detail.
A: **980900** ft³
